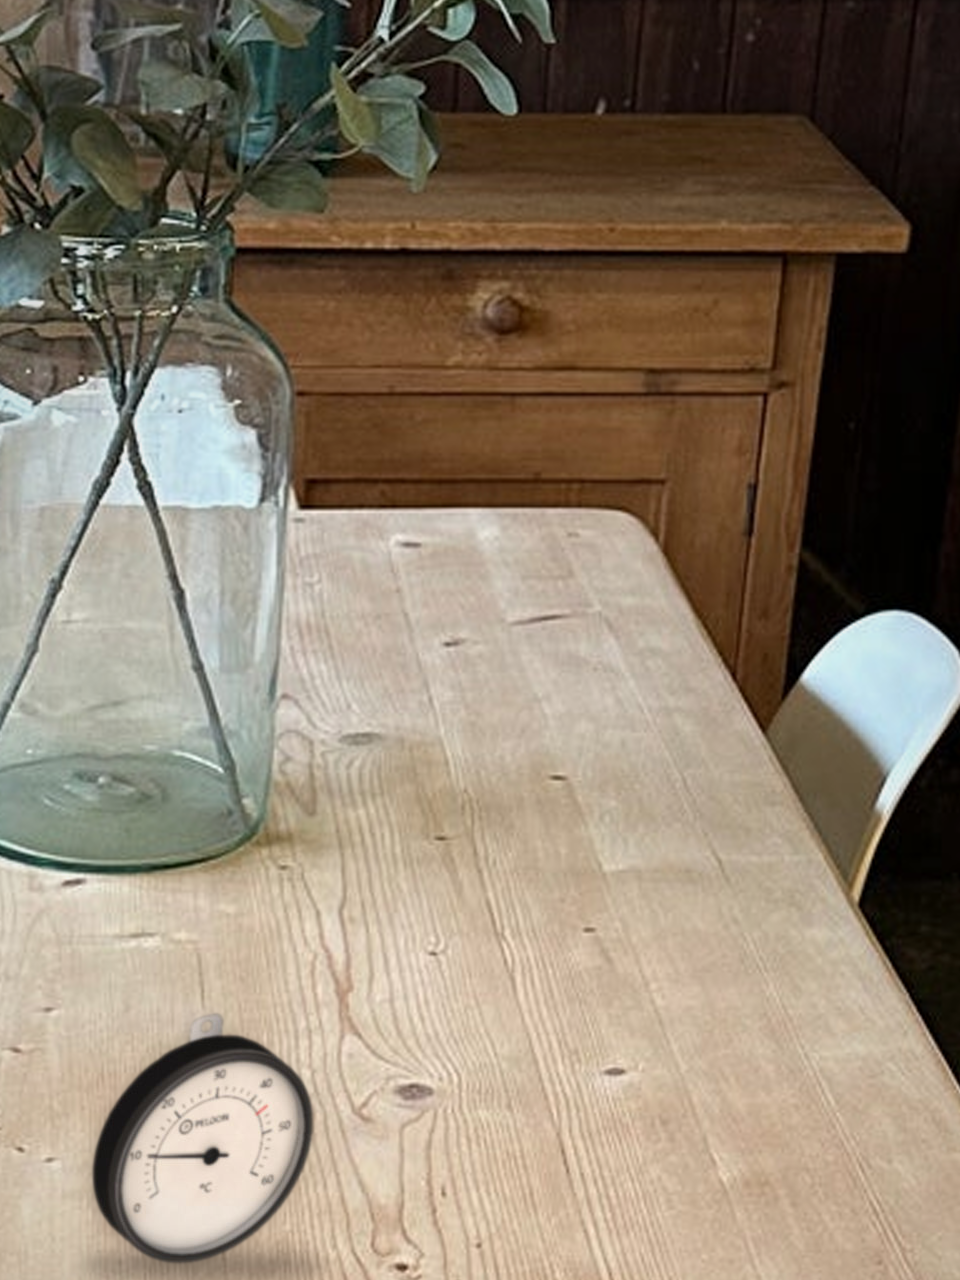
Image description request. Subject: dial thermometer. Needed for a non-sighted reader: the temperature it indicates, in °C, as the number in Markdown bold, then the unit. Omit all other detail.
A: **10** °C
